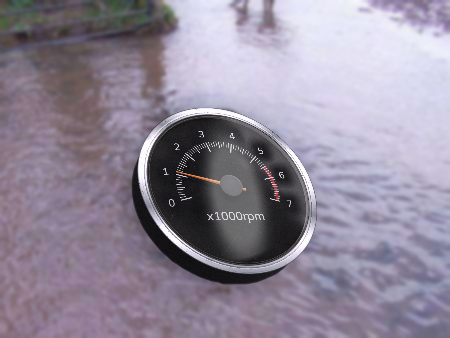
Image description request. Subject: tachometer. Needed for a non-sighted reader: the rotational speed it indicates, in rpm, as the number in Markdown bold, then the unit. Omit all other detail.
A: **1000** rpm
